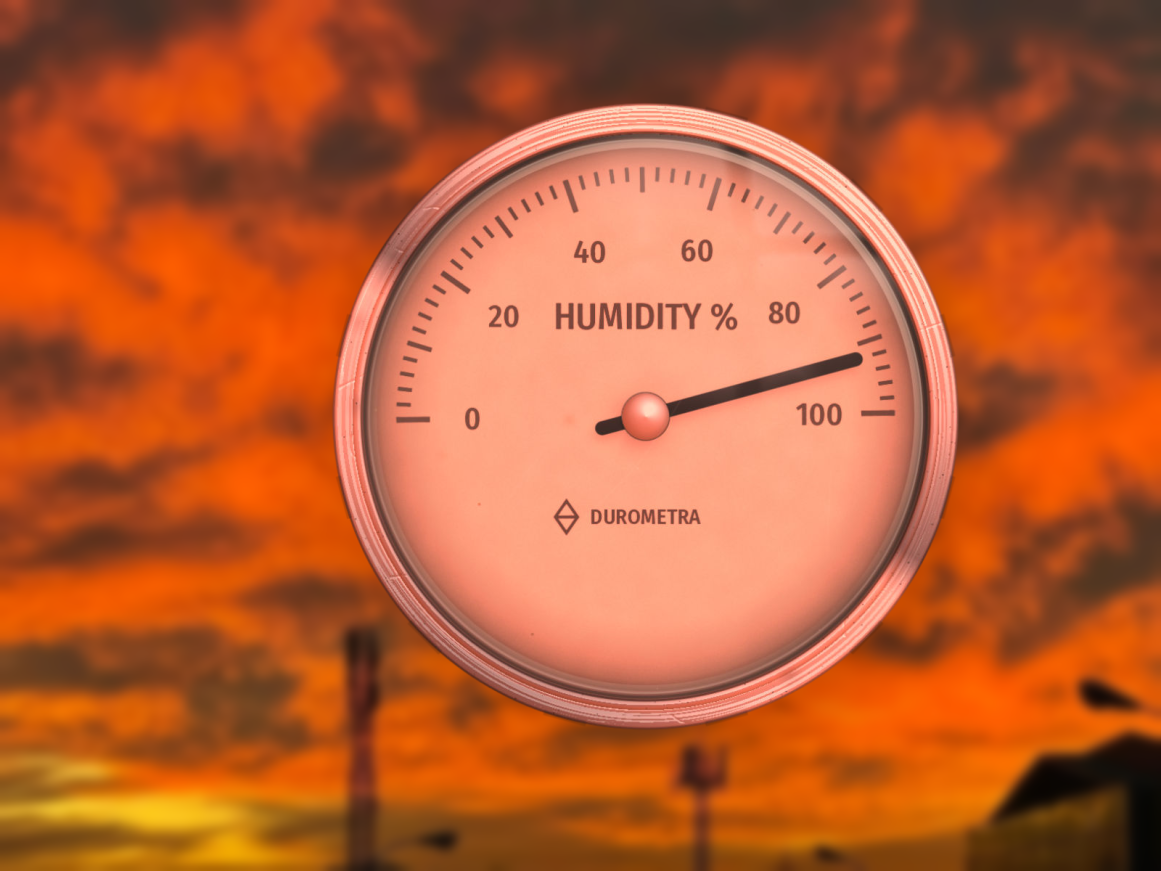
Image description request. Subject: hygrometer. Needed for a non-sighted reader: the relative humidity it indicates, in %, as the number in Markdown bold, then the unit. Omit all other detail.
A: **92** %
